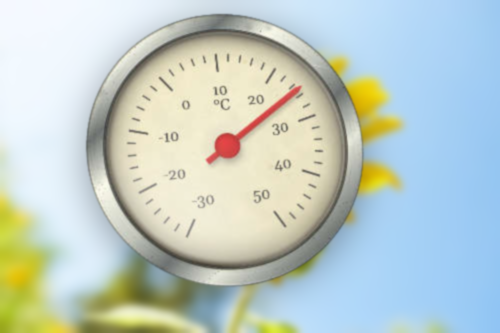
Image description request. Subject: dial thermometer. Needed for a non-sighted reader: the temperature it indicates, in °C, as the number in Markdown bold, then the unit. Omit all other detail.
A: **25** °C
